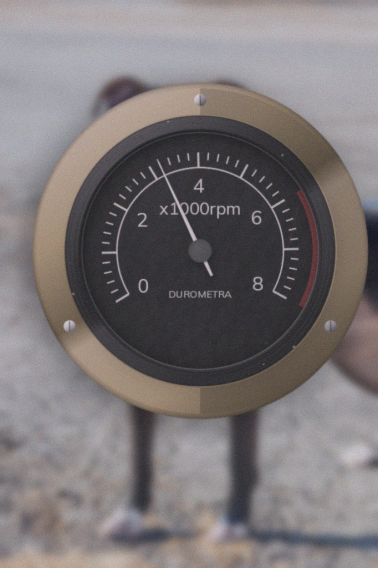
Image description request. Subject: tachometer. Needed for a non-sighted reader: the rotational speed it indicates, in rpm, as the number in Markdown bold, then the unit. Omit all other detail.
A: **3200** rpm
